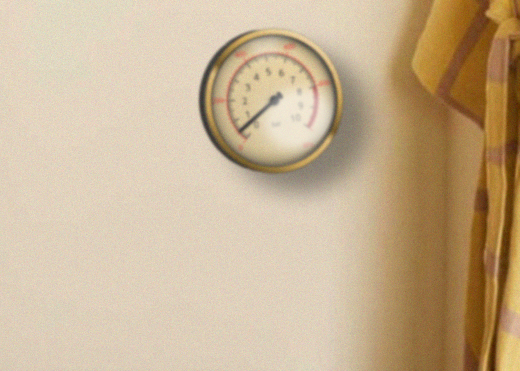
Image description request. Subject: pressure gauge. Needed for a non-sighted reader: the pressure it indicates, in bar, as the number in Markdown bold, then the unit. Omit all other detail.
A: **0.5** bar
